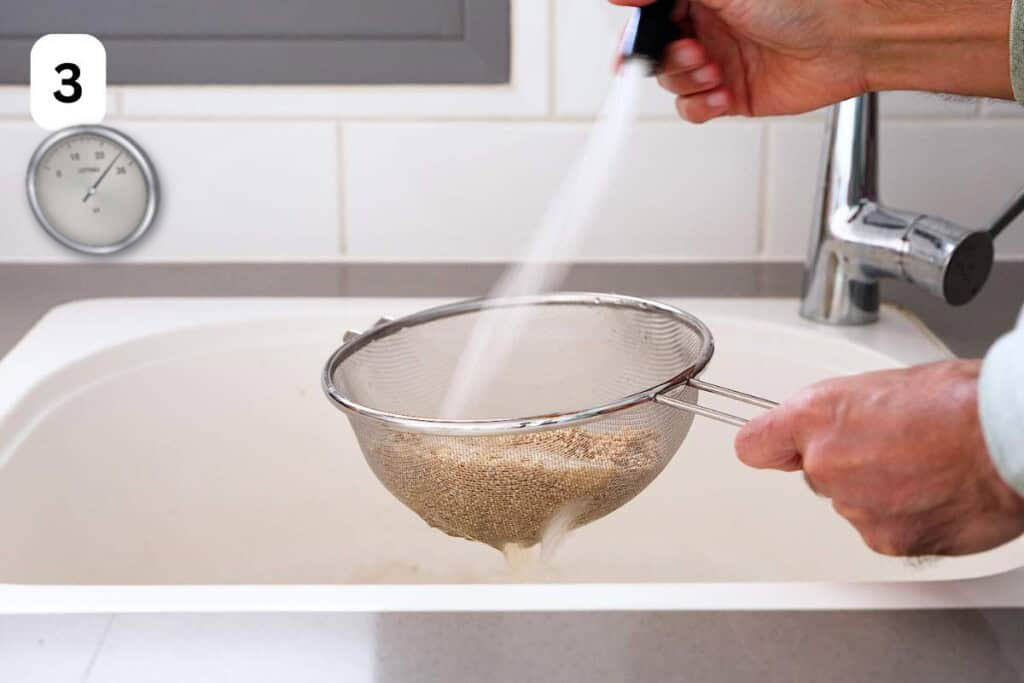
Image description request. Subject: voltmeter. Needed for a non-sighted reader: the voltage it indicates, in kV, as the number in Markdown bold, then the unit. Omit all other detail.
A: **26** kV
